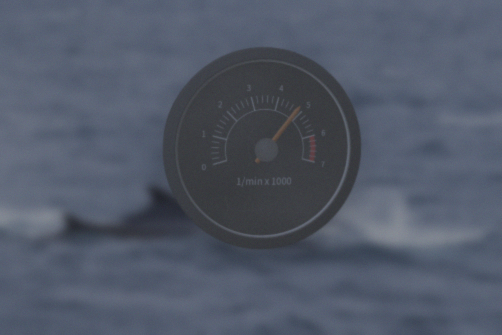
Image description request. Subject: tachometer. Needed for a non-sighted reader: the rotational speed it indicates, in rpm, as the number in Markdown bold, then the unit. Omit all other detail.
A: **4800** rpm
